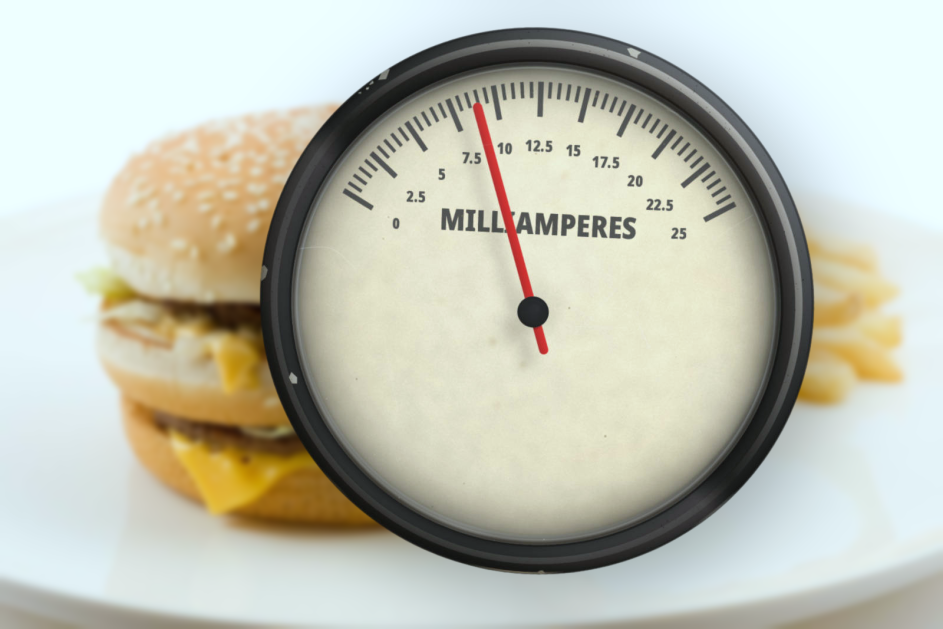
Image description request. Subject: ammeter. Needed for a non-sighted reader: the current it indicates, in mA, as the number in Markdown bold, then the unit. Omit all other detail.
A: **9** mA
